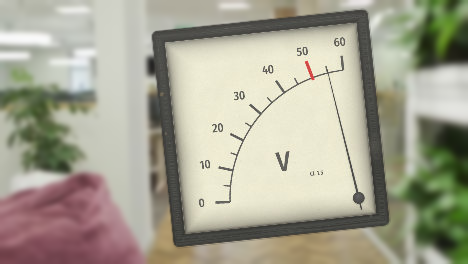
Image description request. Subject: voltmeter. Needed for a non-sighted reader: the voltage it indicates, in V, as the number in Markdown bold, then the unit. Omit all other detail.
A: **55** V
